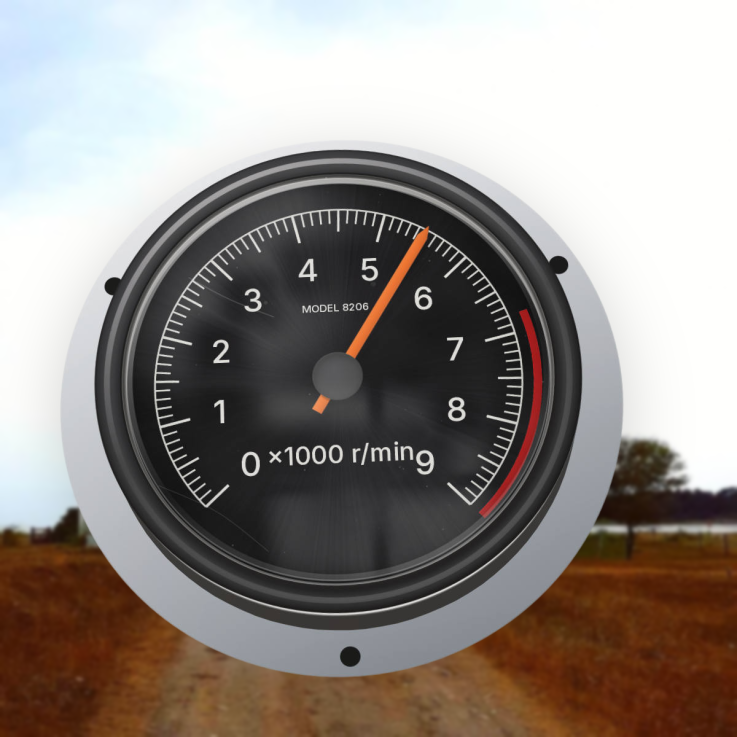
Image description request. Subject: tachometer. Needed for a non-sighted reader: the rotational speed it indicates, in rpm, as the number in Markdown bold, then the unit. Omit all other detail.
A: **5500** rpm
